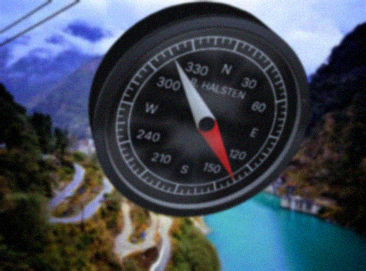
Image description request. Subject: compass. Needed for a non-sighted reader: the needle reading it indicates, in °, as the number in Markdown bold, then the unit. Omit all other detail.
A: **135** °
